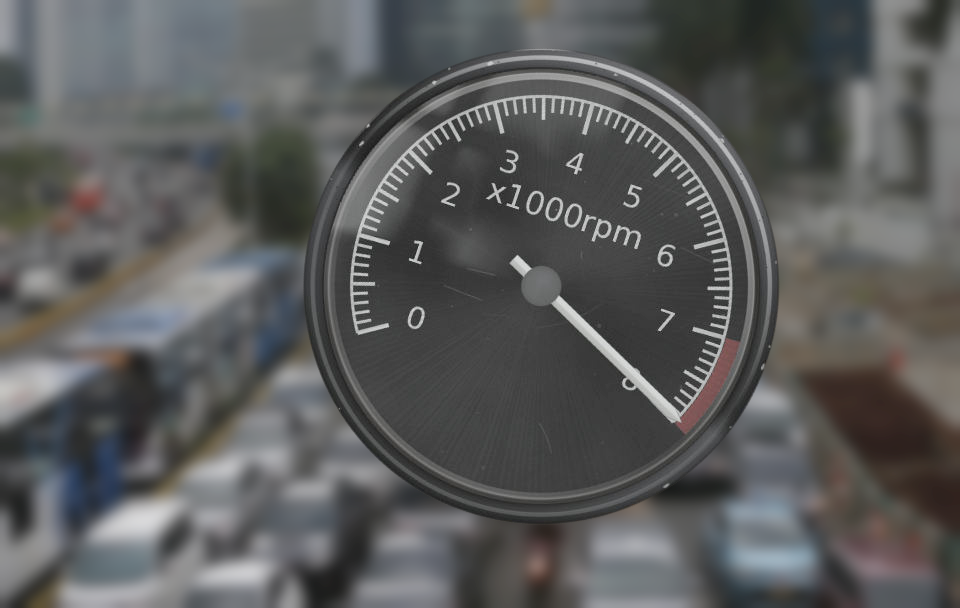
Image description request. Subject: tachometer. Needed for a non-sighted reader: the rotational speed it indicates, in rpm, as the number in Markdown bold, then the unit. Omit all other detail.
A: **7950** rpm
